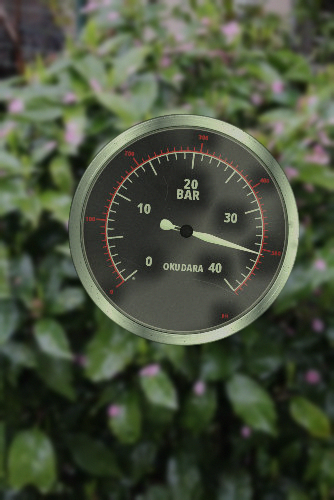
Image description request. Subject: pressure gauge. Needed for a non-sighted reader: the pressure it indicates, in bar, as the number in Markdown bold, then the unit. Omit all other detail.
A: **35** bar
